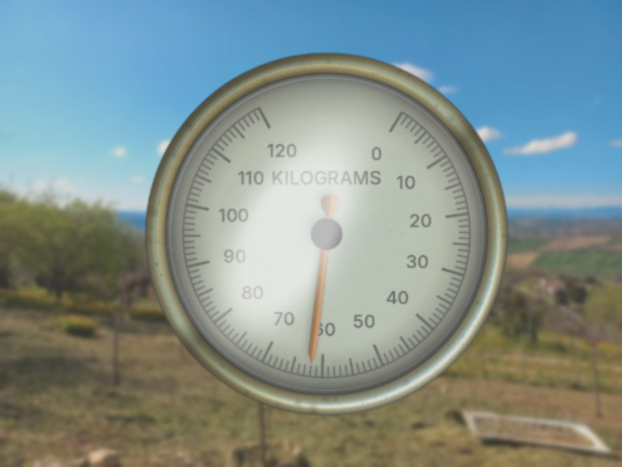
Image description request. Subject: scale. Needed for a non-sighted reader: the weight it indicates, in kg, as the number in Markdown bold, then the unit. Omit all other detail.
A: **62** kg
